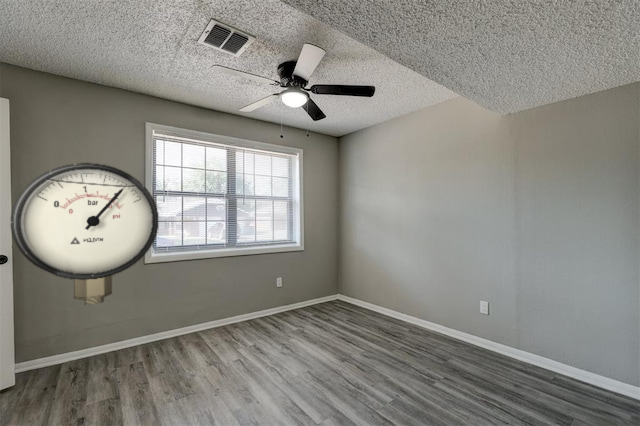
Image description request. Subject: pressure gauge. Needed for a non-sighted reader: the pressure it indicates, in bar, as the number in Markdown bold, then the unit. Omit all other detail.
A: **2** bar
